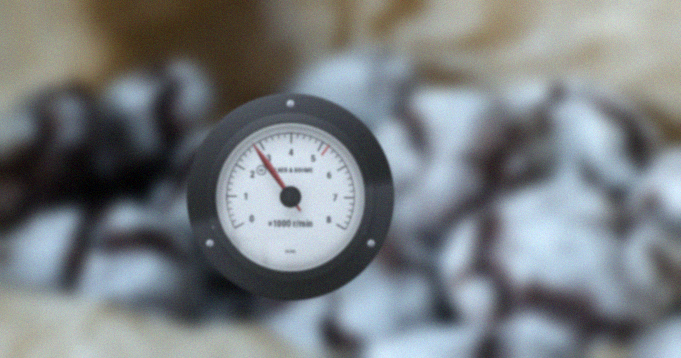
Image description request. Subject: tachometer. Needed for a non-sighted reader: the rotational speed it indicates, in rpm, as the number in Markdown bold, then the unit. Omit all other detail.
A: **2800** rpm
